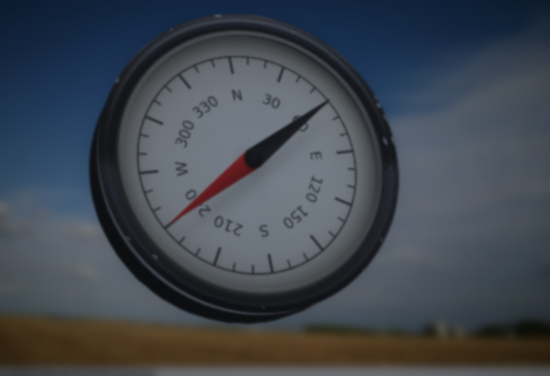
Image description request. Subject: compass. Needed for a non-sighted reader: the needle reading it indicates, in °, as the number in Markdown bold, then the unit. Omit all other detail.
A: **240** °
